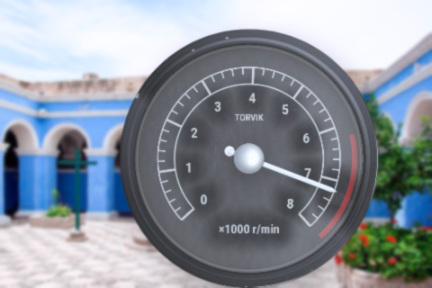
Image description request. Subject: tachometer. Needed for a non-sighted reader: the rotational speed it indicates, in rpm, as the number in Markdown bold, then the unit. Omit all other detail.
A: **7200** rpm
